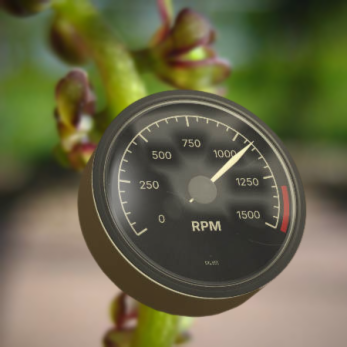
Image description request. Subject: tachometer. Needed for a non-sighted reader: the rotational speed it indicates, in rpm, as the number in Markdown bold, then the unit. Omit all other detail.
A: **1075** rpm
